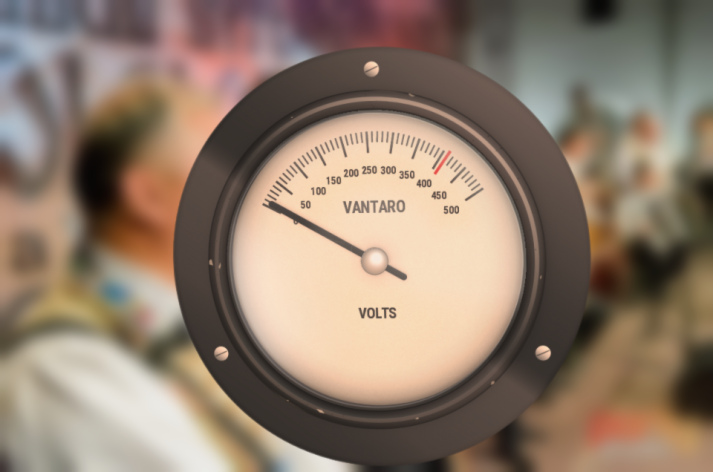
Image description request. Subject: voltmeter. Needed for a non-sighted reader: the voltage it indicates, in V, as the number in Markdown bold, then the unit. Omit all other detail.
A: **10** V
